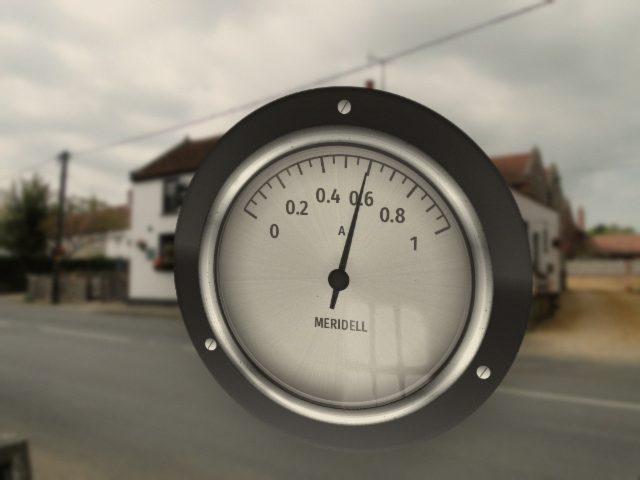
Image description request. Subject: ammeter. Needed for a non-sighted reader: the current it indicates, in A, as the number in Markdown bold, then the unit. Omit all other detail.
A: **0.6** A
